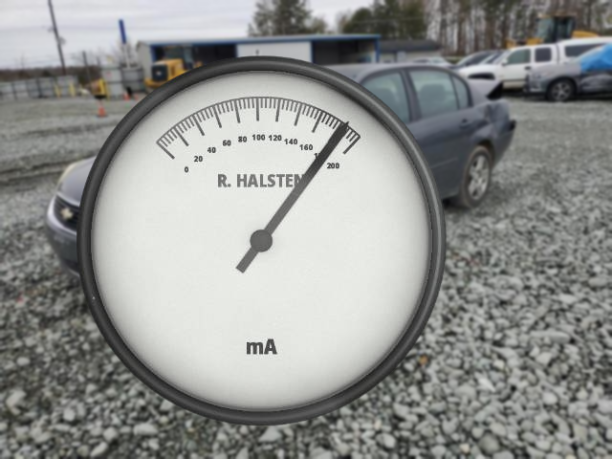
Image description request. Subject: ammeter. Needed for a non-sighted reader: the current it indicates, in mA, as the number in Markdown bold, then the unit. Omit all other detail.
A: **184** mA
